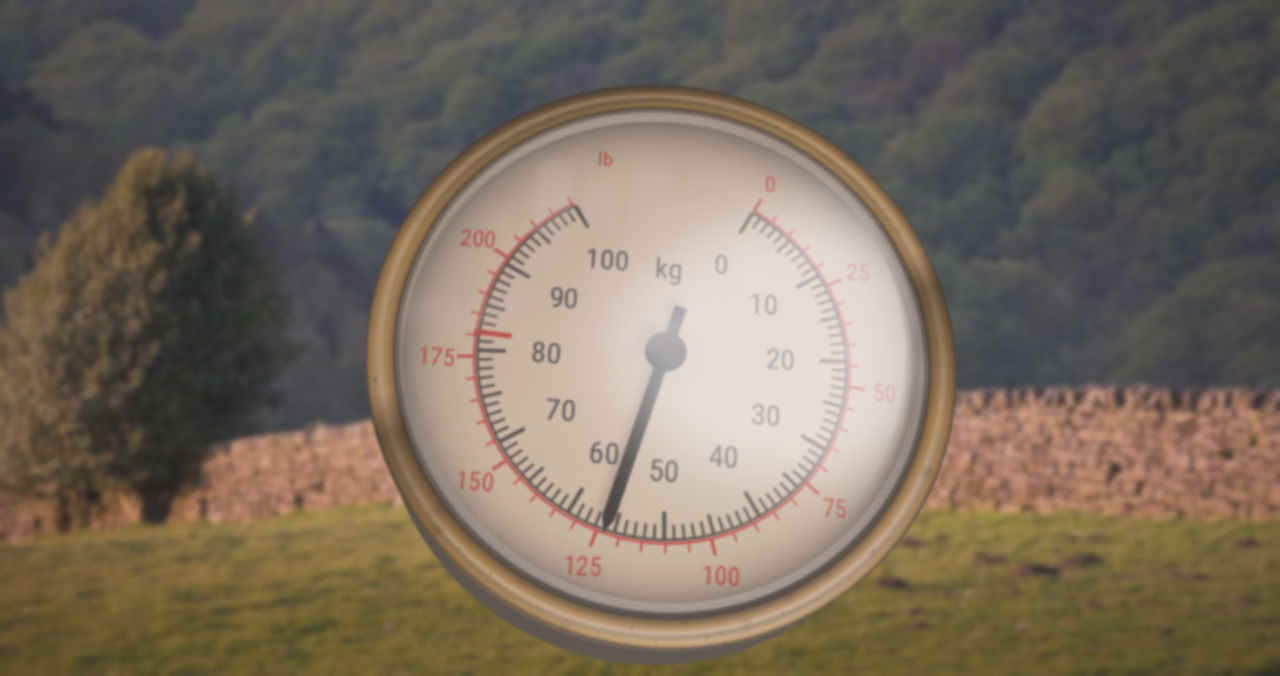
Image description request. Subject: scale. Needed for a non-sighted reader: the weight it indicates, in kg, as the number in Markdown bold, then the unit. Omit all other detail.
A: **56** kg
